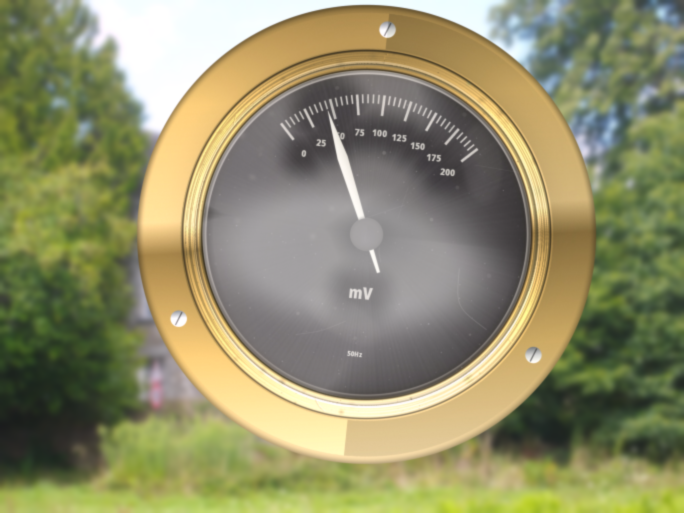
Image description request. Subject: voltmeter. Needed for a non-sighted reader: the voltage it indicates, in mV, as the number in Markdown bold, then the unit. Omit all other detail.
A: **45** mV
